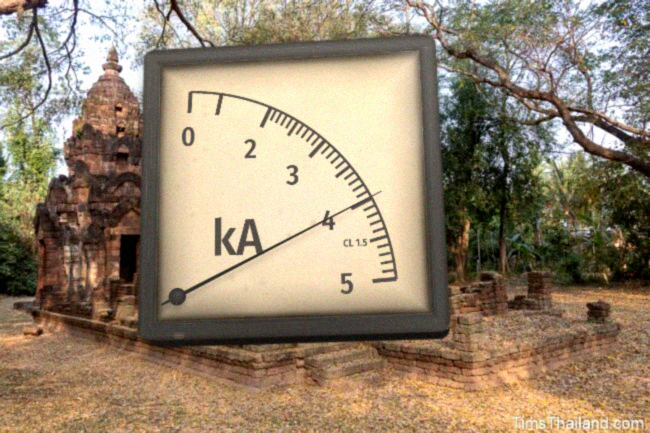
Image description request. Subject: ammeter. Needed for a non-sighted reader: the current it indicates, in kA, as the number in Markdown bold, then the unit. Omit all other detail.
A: **4** kA
